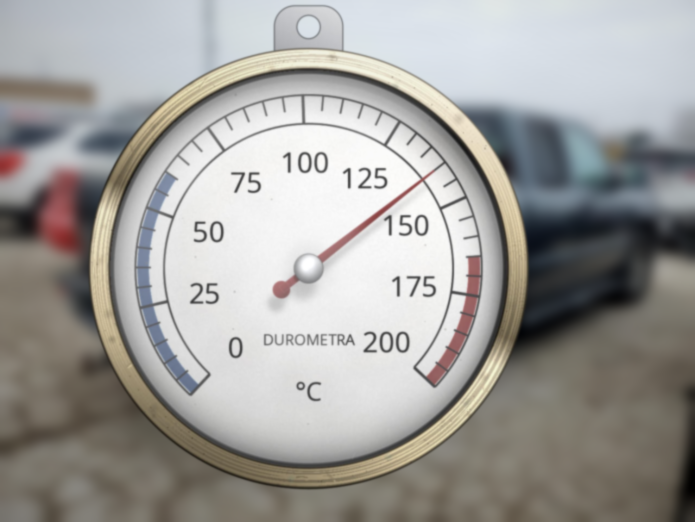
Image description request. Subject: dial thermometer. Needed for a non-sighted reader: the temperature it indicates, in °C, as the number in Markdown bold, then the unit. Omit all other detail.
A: **140** °C
